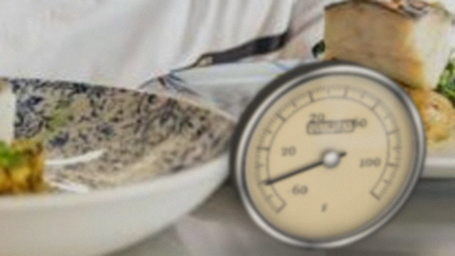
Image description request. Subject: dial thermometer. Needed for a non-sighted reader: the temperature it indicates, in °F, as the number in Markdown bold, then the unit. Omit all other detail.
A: **-40** °F
